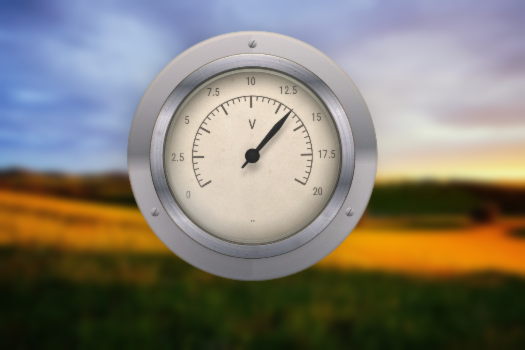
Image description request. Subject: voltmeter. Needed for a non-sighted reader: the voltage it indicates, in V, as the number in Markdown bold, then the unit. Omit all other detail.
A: **13.5** V
